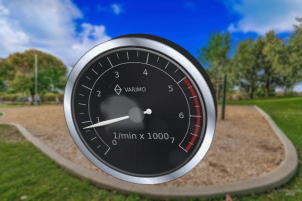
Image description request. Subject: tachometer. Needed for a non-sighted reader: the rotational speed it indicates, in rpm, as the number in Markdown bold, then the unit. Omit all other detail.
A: **875** rpm
